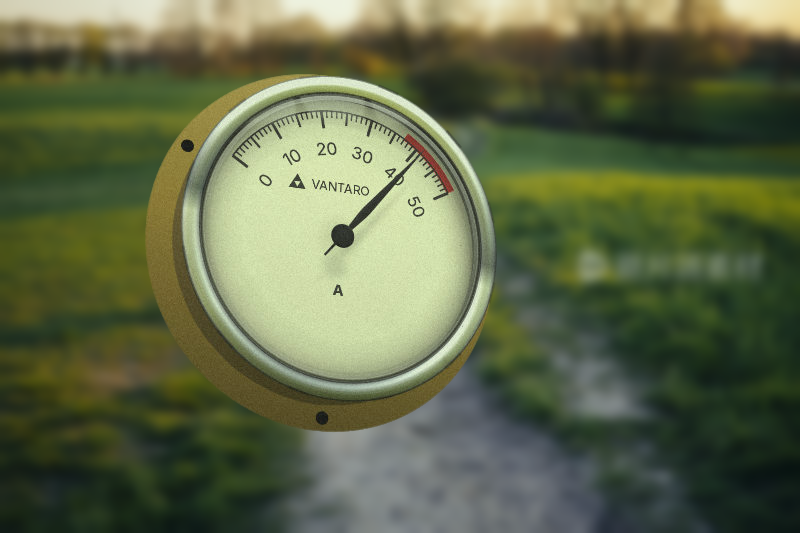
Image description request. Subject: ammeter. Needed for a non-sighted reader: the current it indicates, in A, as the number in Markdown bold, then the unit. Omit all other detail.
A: **41** A
